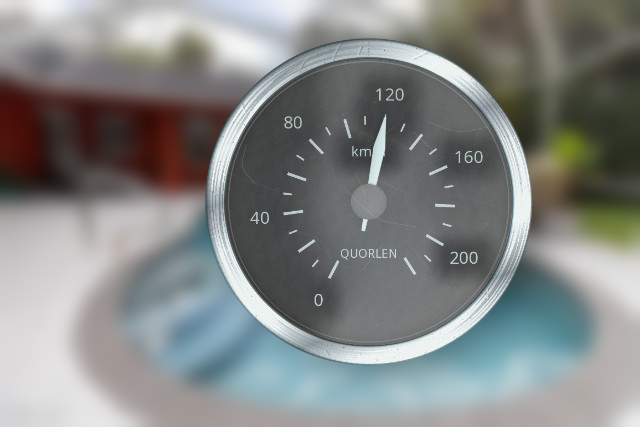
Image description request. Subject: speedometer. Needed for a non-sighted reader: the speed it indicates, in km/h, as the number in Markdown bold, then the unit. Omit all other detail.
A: **120** km/h
